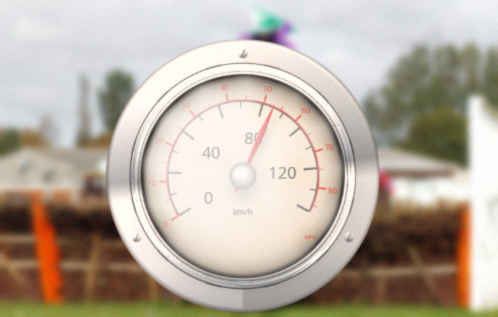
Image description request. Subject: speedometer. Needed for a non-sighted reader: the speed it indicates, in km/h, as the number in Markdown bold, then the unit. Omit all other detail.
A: **85** km/h
